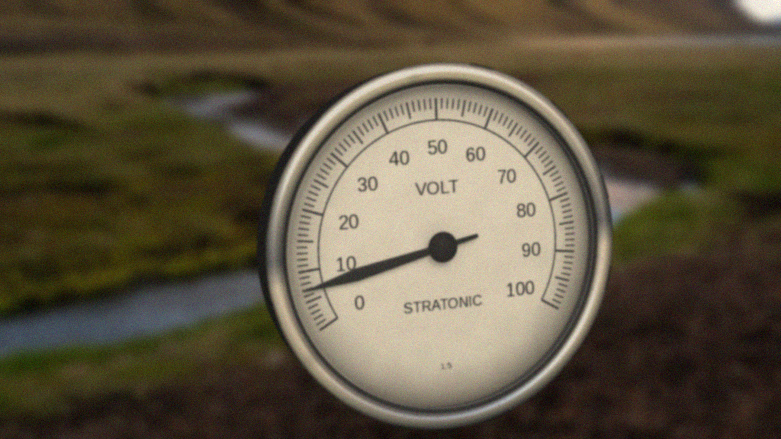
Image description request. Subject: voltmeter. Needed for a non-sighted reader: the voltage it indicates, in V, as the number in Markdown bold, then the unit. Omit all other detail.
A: **7** V
